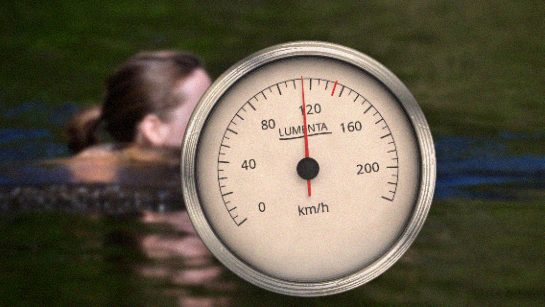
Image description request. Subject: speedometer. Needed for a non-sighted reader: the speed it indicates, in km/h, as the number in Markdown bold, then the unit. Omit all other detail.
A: **115** km/h
